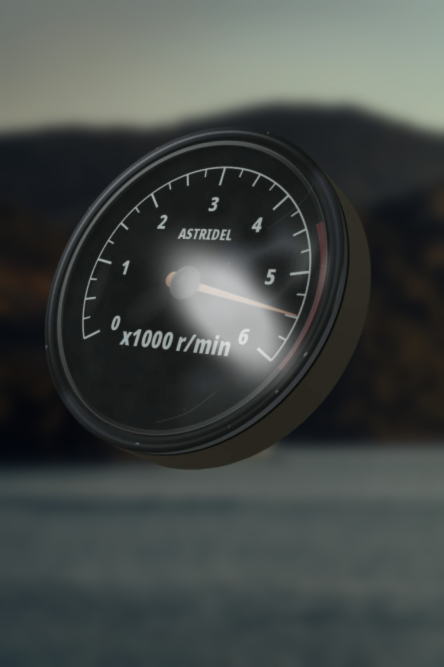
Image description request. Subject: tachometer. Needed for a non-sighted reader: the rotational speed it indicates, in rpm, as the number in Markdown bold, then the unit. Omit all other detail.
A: **5500** rpm
